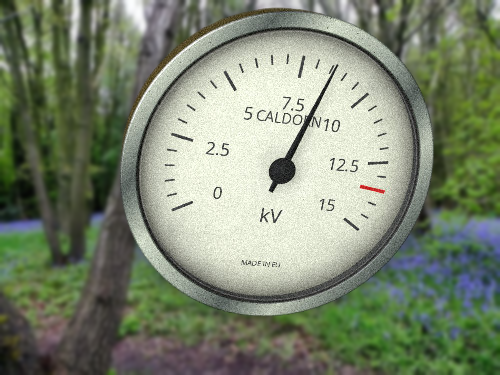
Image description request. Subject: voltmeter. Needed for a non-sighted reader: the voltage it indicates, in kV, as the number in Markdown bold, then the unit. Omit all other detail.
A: **8.5** kV
